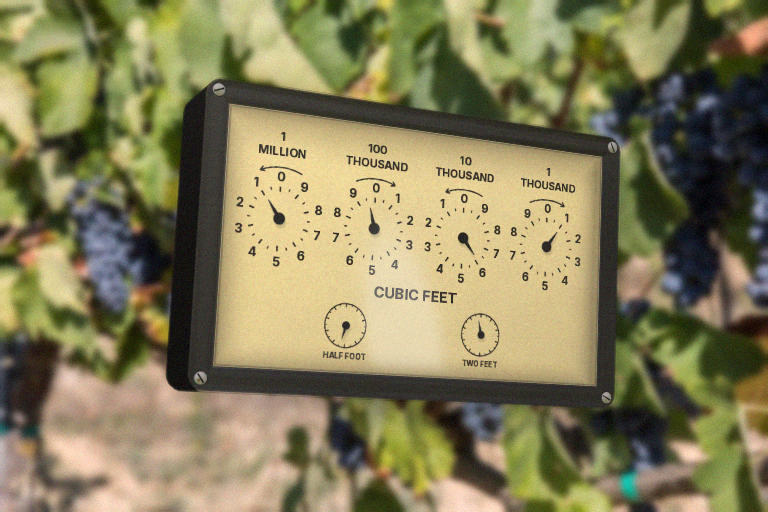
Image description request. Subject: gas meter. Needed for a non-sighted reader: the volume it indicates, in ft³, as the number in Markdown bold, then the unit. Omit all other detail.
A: **96100** ft³
